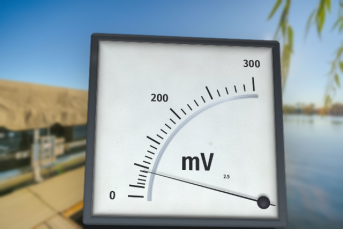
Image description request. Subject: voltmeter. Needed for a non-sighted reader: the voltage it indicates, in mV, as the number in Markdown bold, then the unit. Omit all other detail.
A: **90** mV
